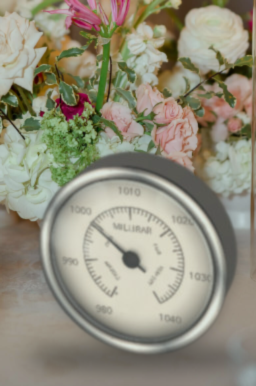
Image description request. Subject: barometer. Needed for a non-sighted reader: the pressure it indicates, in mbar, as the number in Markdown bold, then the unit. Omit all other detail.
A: **1000** mbar
